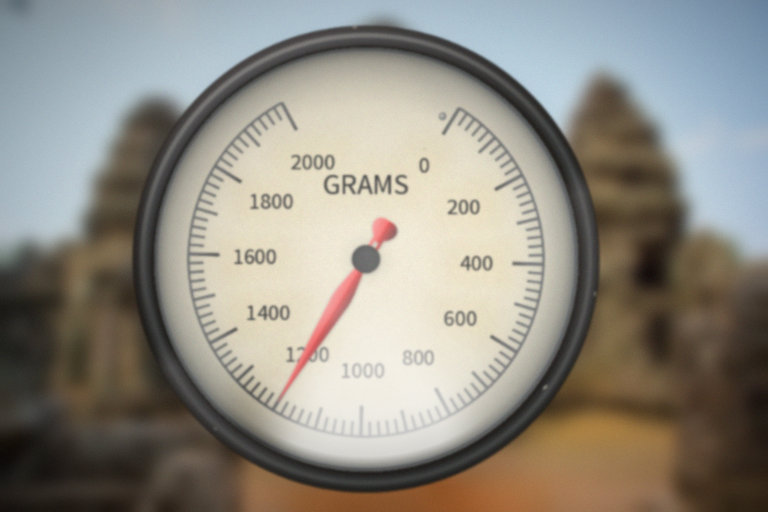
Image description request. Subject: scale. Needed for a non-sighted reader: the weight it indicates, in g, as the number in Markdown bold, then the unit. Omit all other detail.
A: **1200** g
